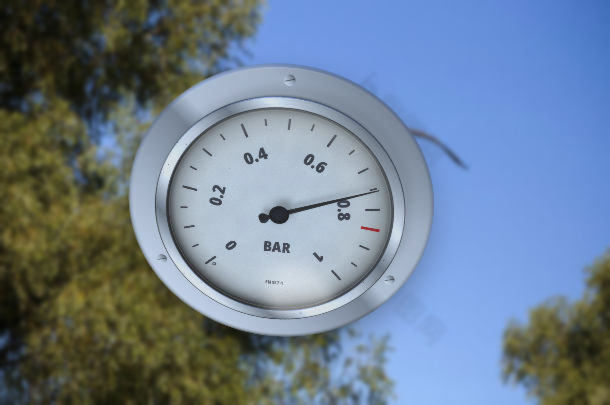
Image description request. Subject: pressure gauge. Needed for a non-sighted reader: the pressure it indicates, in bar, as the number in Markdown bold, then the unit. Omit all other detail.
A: **0.75** bar
